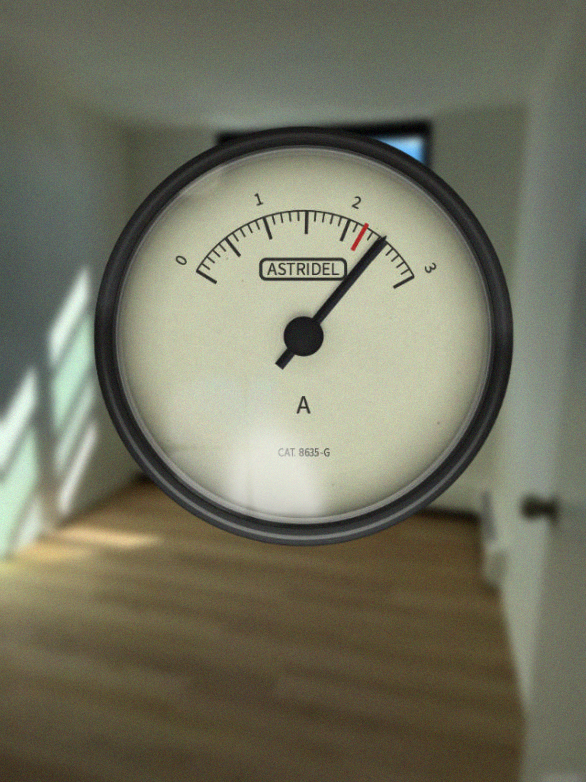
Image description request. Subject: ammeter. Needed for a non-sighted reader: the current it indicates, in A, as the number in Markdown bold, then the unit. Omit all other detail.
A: **2.45** A
